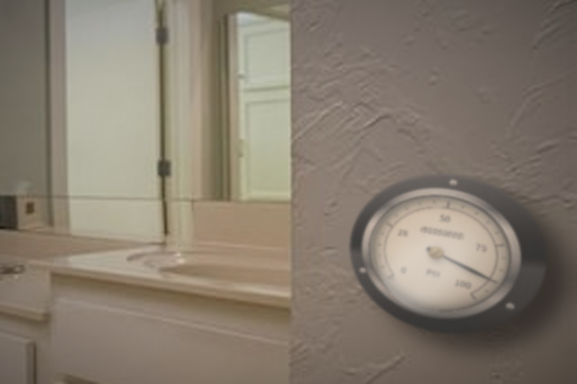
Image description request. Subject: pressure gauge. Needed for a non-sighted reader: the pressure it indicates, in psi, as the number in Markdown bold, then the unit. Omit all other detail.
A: **90** psi
